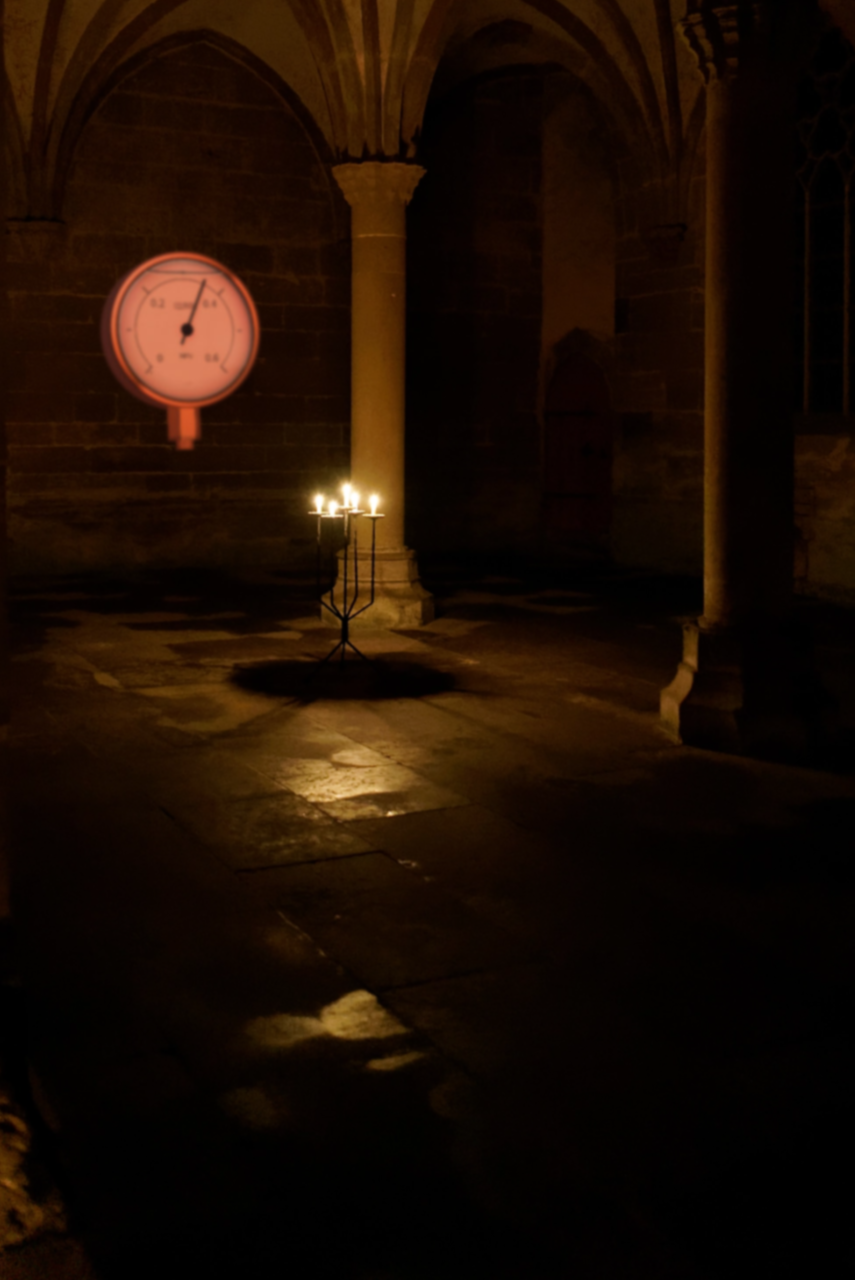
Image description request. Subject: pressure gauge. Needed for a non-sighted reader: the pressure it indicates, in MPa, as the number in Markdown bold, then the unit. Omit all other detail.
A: **0.35** MPa
